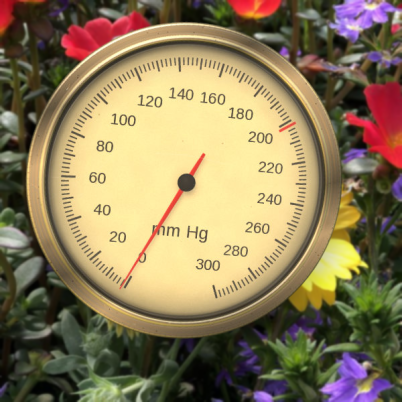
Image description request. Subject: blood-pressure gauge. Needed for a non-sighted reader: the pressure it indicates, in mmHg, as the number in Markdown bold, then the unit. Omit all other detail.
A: **2** mmHg
